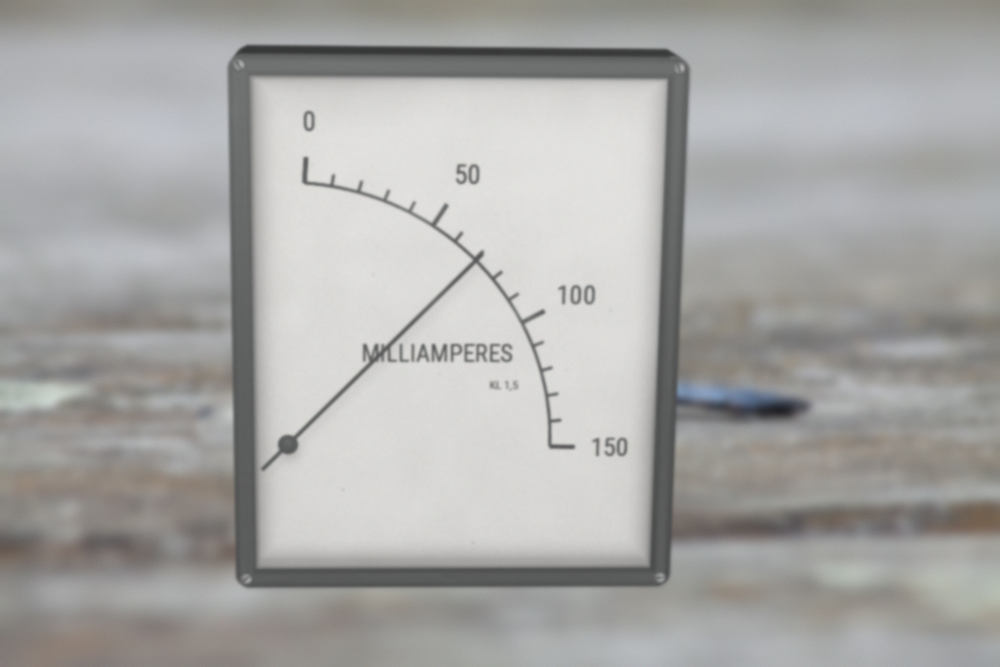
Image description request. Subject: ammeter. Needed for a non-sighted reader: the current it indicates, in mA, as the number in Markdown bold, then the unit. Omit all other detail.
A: **70** mA
